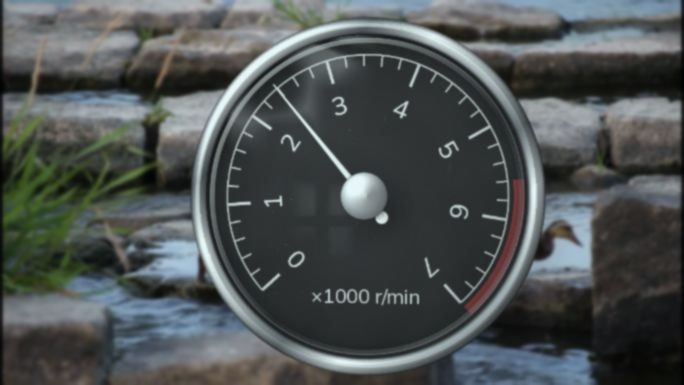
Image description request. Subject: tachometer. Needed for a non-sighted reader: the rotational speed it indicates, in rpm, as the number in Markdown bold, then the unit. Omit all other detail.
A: **2400** rpm
